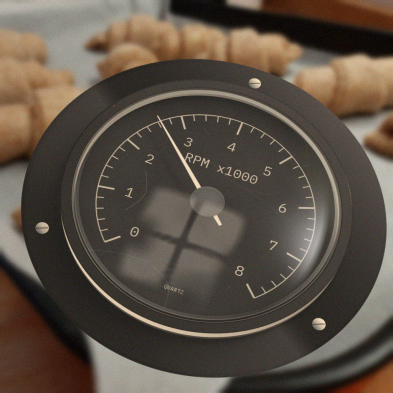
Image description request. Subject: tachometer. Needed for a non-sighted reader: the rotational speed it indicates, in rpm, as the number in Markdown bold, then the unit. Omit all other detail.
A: **2600** rpm
